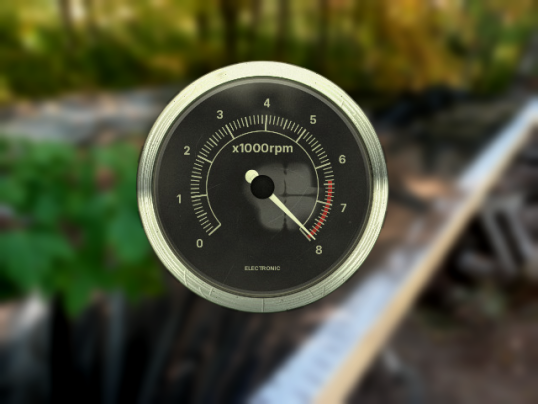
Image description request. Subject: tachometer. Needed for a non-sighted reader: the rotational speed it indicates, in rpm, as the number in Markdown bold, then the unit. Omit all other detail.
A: **7900** rpm
